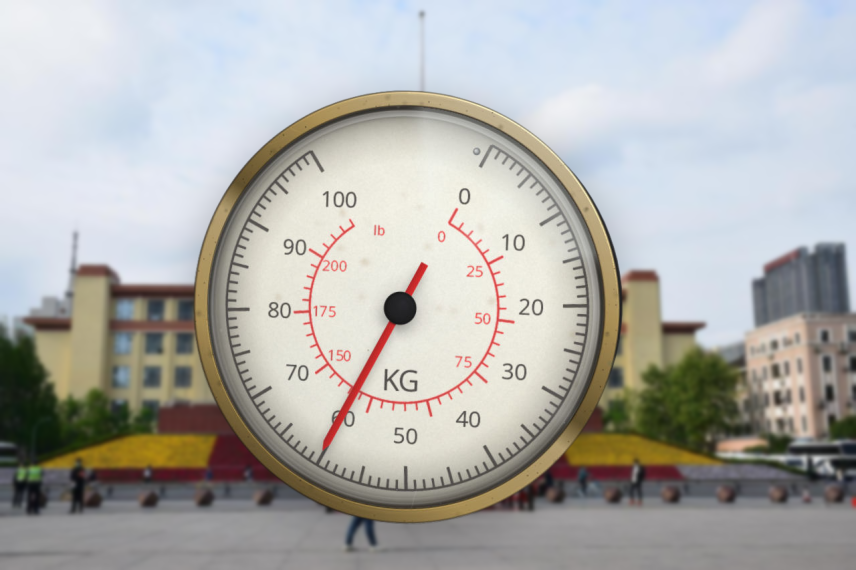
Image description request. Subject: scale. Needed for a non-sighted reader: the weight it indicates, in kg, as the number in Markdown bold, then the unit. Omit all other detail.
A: **60** kg
